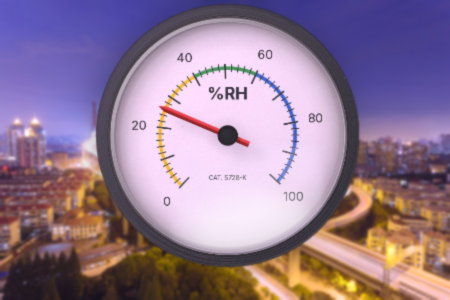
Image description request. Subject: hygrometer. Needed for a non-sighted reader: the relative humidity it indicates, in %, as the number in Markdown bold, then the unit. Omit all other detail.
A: **26** %
